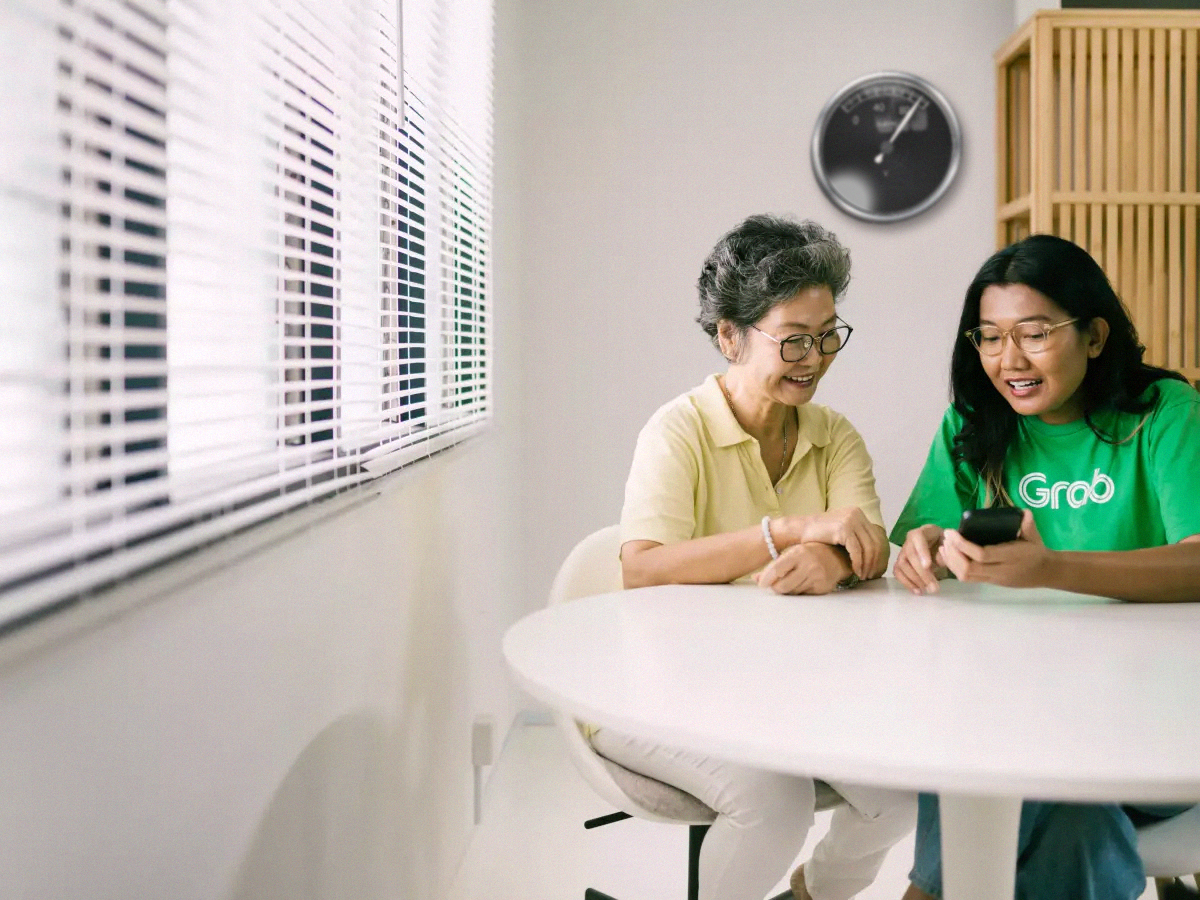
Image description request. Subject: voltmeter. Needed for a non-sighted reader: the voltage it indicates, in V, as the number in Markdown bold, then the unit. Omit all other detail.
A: **90** V
